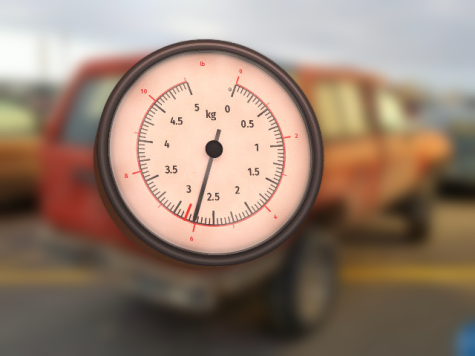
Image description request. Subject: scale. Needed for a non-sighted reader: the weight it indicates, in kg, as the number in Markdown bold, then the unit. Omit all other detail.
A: **2.75** kg
